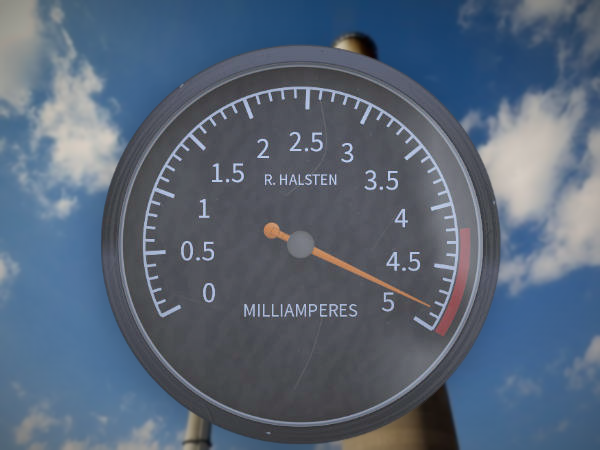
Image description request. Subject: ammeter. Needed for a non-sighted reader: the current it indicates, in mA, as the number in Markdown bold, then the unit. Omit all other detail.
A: **4.85** mA
